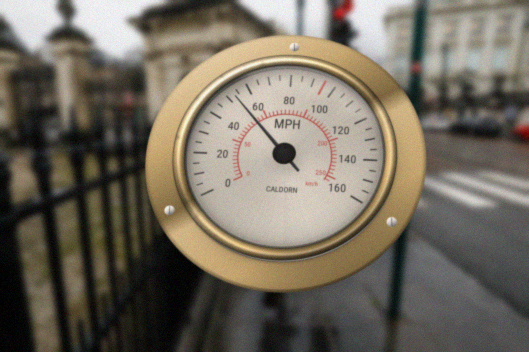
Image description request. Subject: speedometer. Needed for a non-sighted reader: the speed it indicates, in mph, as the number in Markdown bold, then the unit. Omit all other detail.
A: **52.5** mph
